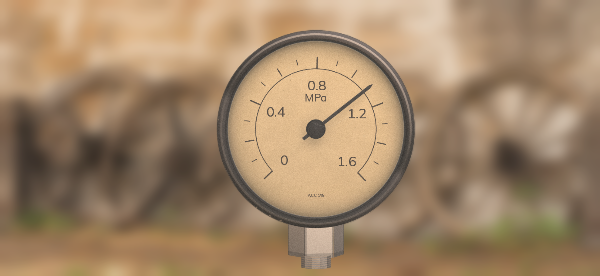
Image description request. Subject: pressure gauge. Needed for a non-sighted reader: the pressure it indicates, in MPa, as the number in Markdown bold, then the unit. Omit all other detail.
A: **1.1** MPa
